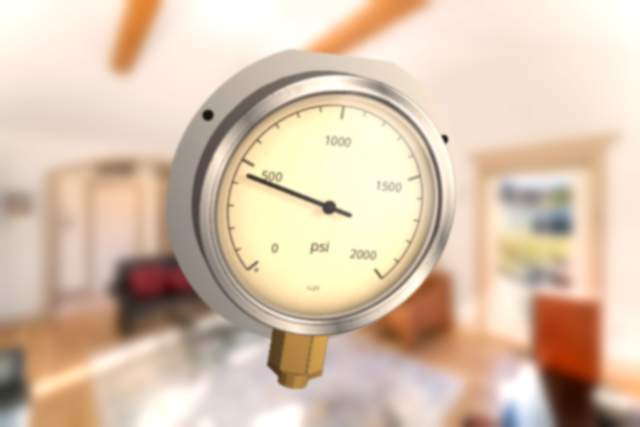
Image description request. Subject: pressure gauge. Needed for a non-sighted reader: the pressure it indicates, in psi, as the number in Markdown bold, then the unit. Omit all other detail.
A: **450** psi
